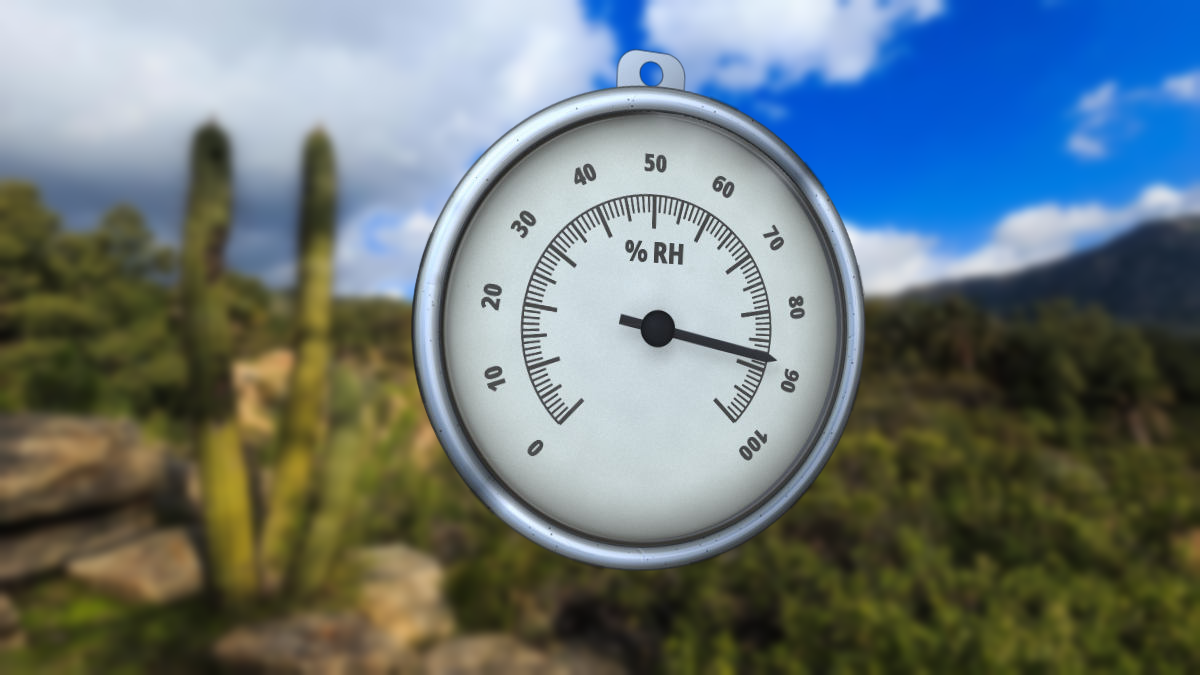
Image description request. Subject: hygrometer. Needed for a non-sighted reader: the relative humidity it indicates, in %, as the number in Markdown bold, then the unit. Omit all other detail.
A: **88** %
